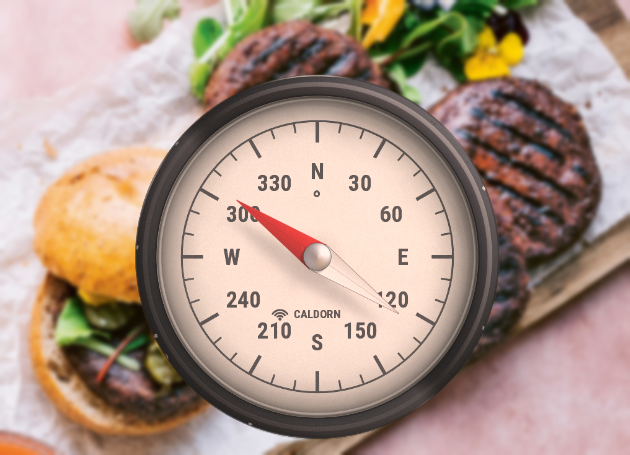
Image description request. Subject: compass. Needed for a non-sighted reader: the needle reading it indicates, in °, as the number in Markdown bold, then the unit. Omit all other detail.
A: **305** °
